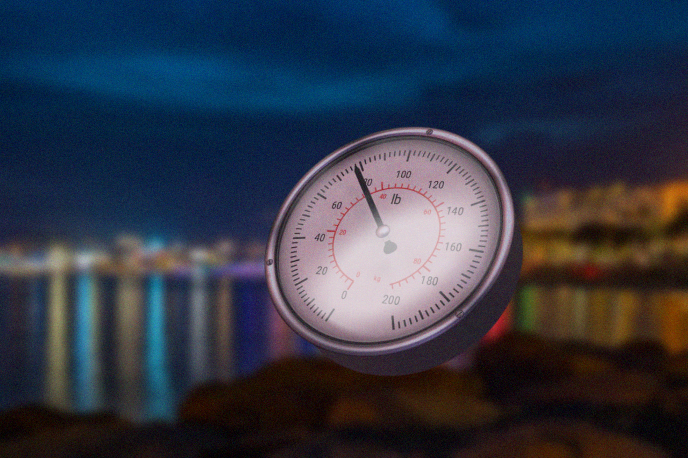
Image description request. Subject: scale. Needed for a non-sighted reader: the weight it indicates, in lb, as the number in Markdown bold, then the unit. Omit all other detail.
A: **78** lb
